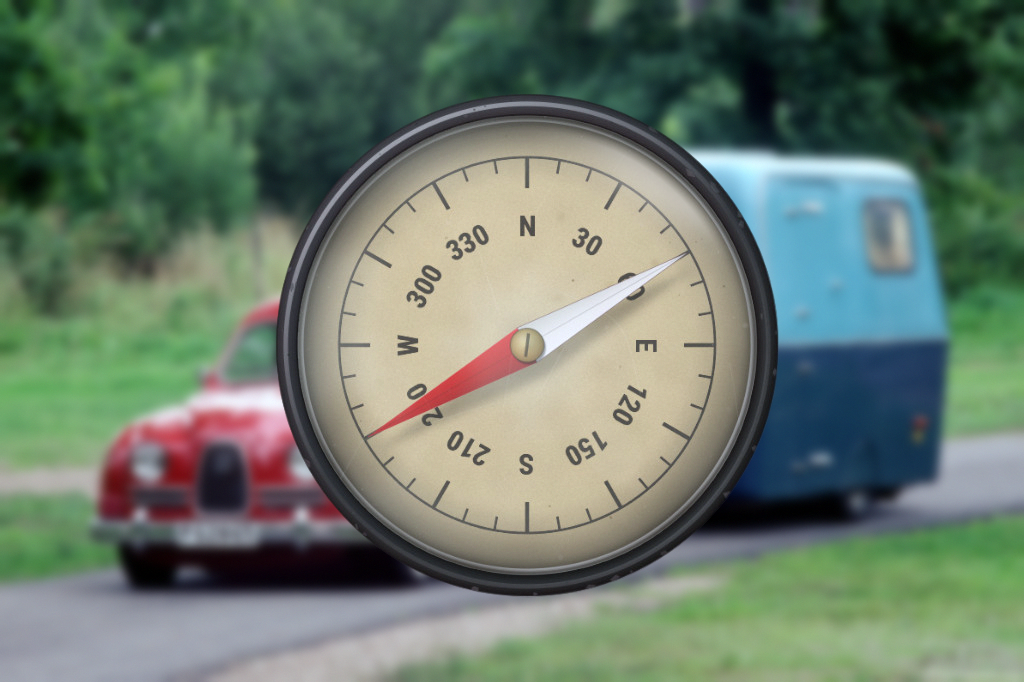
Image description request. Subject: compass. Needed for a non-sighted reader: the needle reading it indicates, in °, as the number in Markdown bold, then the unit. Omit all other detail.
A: **240** °
